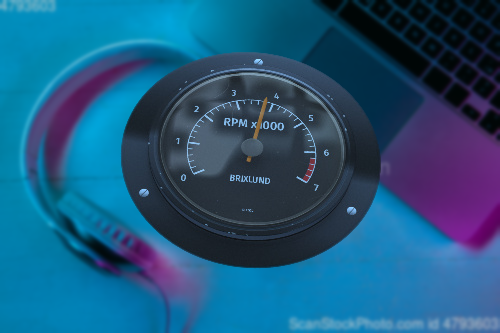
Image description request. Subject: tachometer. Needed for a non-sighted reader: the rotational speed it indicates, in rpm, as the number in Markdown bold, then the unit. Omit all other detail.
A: **3800** rpm
